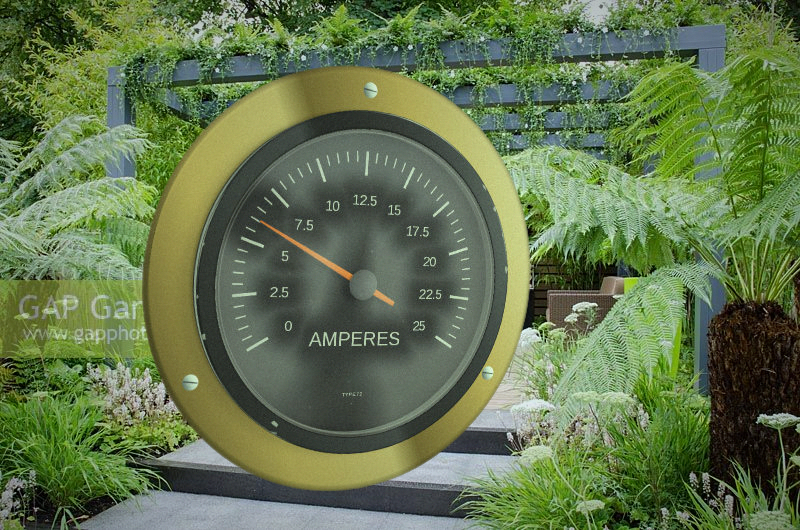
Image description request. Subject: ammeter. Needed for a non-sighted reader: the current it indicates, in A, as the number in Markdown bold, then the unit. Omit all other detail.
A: **6** A
